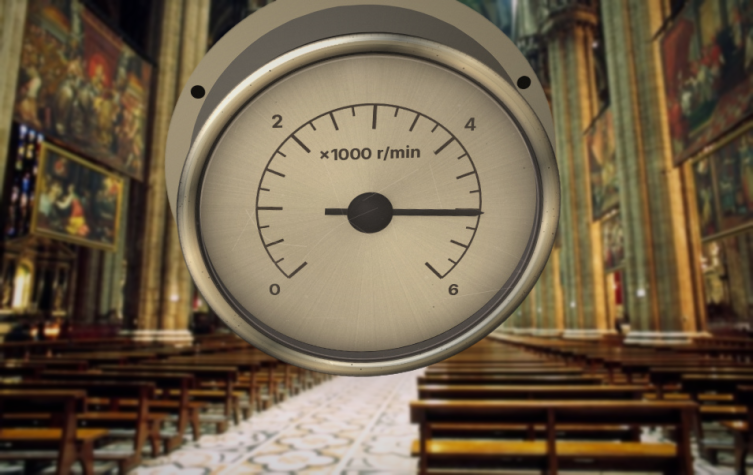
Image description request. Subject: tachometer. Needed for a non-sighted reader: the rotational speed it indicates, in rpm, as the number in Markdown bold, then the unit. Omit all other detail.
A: **5000** rpm
